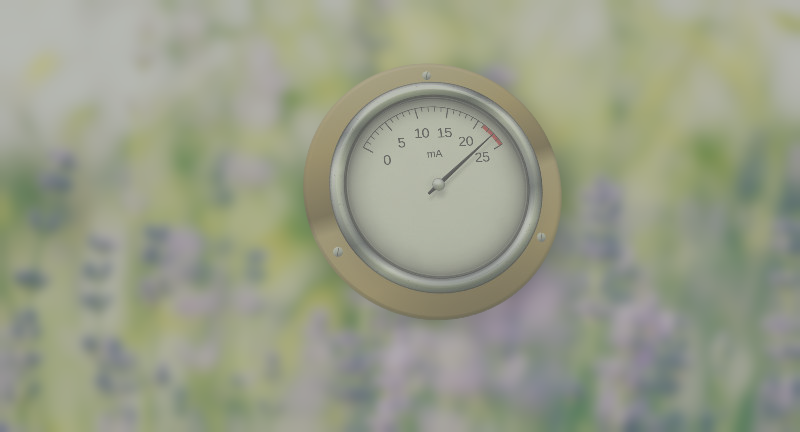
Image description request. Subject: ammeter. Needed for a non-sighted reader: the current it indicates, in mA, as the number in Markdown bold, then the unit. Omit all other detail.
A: **23** mA
